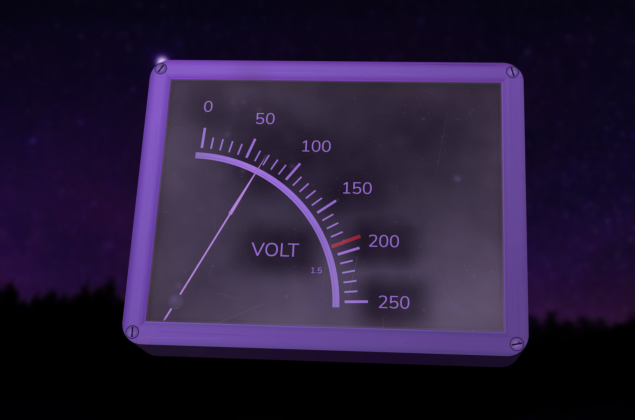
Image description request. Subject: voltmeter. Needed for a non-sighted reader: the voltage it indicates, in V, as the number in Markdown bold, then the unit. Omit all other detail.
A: **70** V
